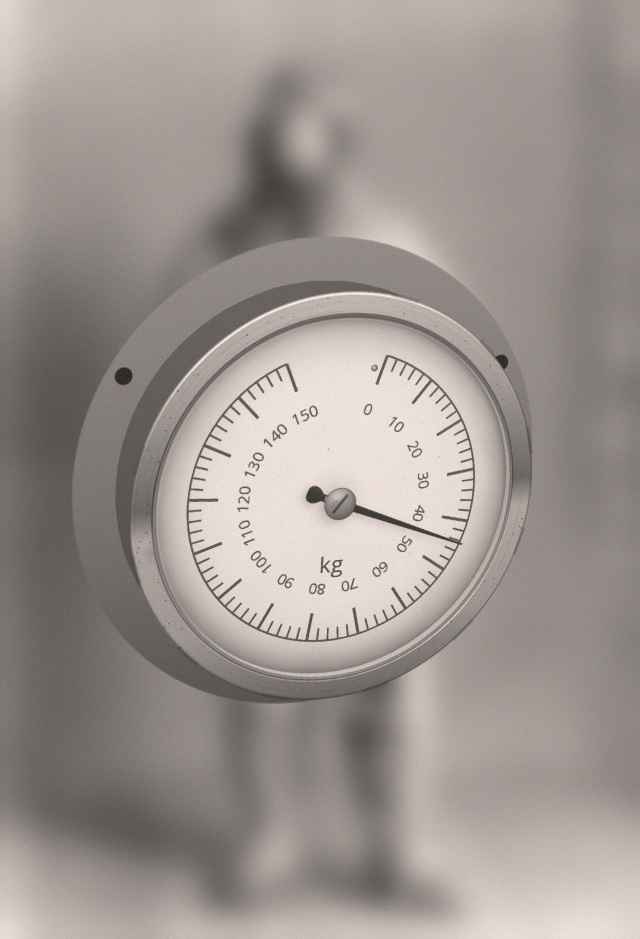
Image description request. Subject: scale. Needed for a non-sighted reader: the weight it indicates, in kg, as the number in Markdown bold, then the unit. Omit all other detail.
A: **44** kg
